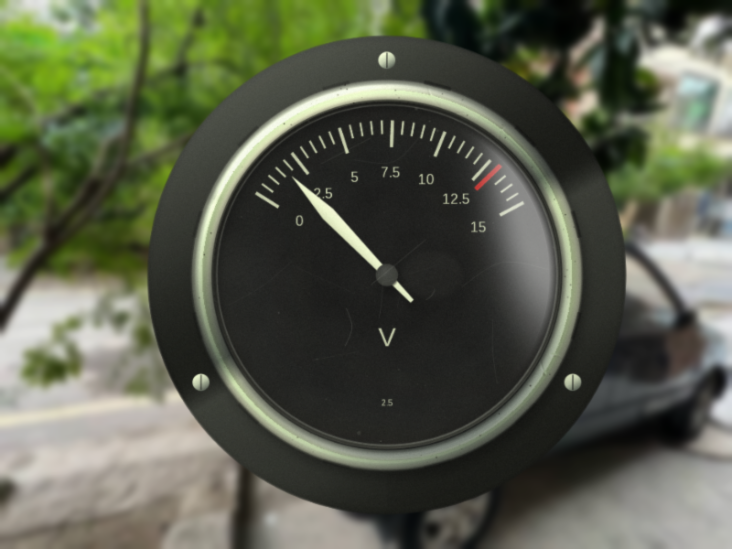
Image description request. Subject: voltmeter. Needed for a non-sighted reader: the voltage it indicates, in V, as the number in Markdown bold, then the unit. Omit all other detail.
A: **1.75** V
